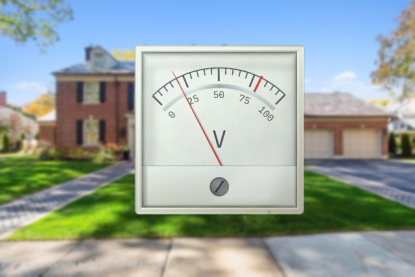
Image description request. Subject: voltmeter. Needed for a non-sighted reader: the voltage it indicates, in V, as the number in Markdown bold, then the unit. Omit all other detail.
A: **20** V
